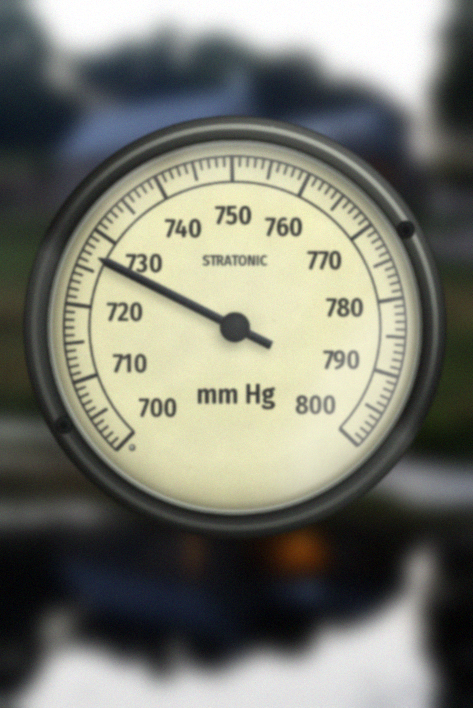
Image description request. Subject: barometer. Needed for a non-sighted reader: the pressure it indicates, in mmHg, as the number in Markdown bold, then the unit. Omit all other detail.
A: **727** mmHg
